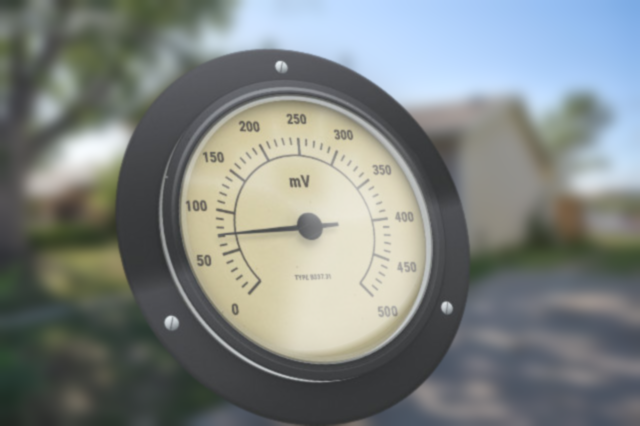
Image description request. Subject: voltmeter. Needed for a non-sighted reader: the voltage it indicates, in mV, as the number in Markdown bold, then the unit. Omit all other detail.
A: **70** mV
